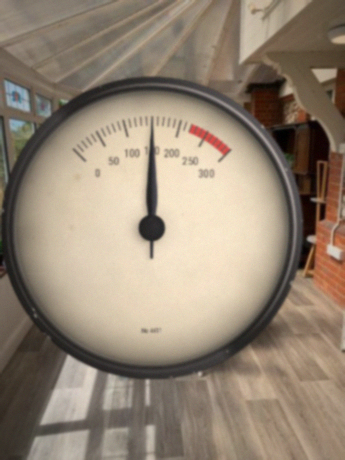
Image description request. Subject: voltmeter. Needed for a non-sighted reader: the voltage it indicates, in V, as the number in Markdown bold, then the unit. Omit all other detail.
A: **150** V
